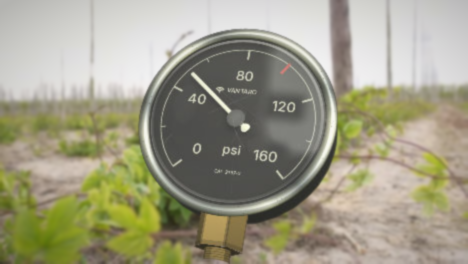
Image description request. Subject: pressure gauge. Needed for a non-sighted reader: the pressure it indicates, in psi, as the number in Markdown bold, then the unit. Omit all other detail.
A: **50** psi
